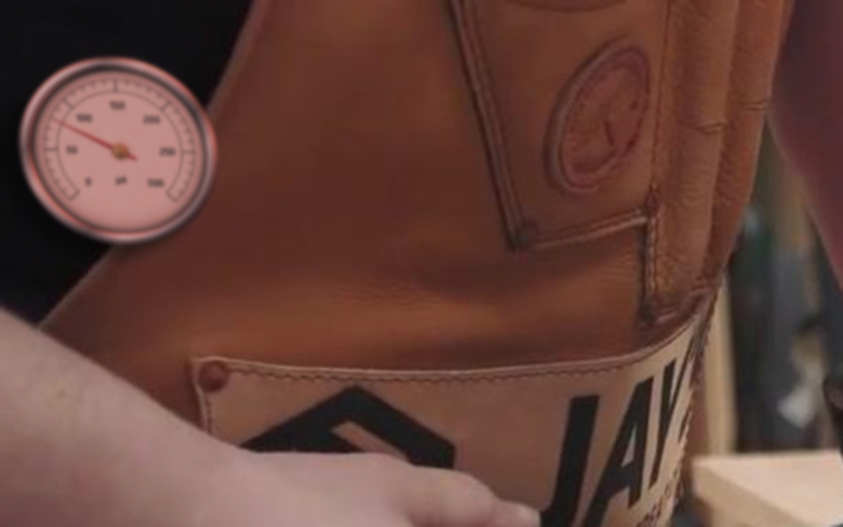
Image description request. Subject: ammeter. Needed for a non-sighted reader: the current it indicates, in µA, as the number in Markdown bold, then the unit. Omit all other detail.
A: **80** µA
